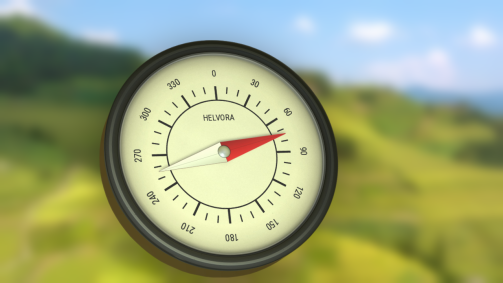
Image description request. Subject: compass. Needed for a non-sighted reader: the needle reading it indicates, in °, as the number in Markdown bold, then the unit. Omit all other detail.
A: **75** °
